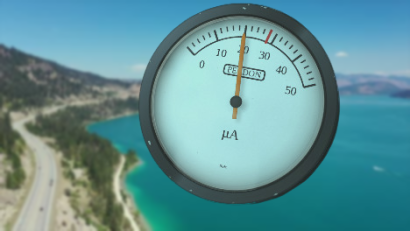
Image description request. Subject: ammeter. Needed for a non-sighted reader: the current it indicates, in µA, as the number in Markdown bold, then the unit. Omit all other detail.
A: **20** µA
